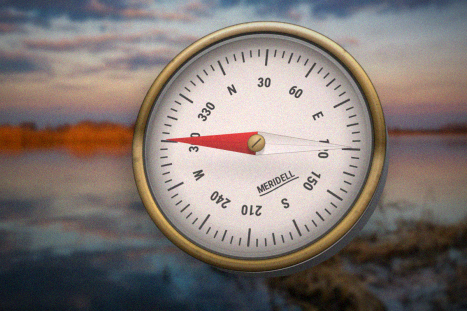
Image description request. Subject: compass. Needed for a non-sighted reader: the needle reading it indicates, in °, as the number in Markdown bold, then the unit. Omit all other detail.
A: **300** °
